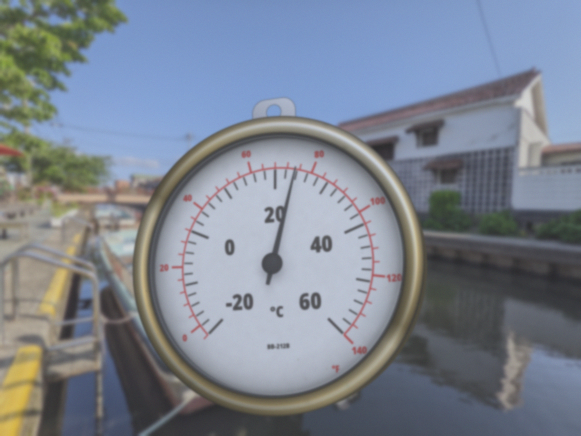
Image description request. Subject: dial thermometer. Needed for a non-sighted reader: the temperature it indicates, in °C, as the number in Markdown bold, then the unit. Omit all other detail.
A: **24** °C
